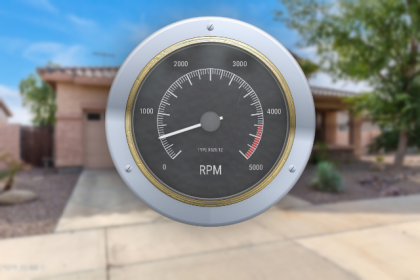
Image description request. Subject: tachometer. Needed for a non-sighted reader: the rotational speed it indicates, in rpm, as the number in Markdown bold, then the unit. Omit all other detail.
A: **500** rpm
